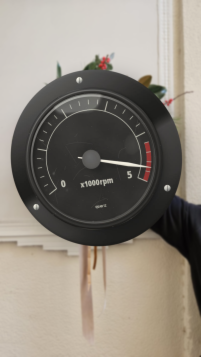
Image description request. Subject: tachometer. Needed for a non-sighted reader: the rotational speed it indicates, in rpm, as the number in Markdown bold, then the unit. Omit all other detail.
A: **4700** rpm
